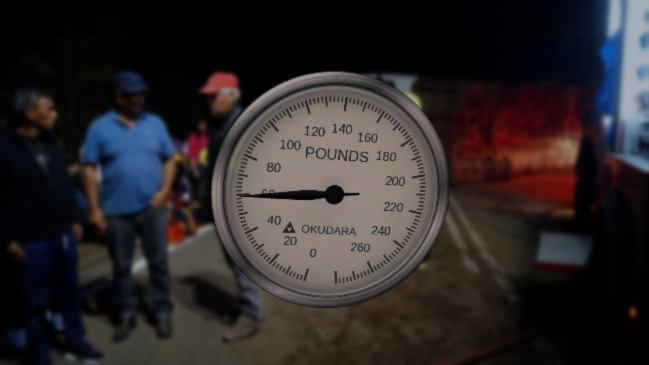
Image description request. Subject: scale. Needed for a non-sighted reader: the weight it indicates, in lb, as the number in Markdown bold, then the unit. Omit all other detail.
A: **60** lb
